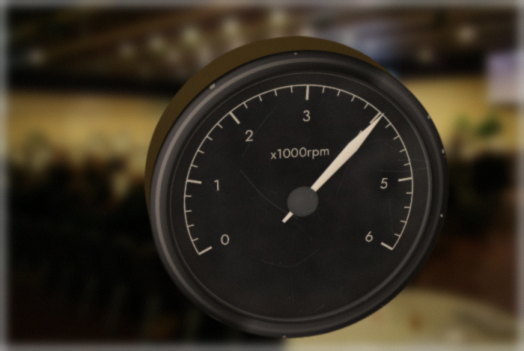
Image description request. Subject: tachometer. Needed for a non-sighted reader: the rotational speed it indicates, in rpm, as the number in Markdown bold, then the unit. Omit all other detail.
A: **4000** rpm
